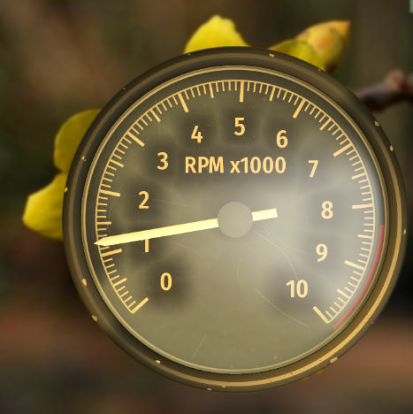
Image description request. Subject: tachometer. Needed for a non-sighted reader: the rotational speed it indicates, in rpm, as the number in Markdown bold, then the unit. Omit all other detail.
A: **1200** rpm
